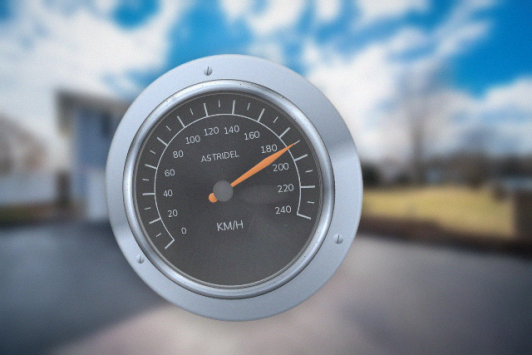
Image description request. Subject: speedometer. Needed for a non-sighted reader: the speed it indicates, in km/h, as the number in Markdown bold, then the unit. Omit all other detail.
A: **190** km/h
